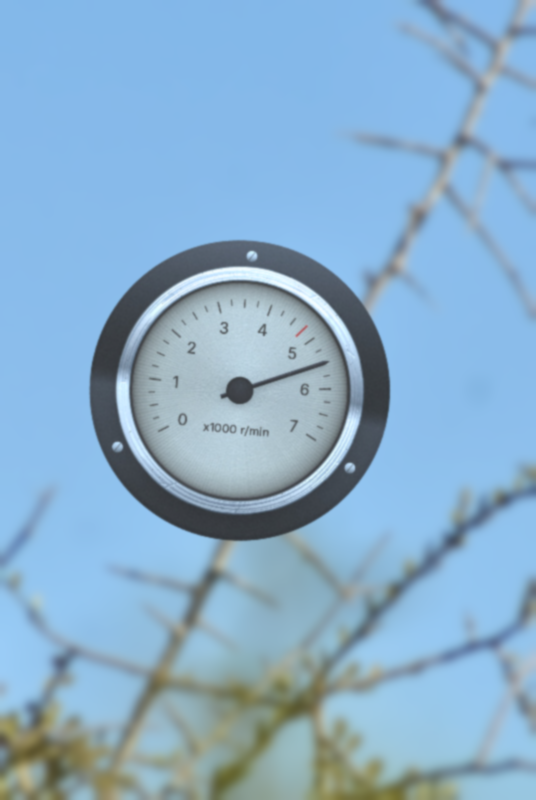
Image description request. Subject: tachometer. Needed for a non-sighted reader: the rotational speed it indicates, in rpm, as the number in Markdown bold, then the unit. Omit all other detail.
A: **5500** rpm
